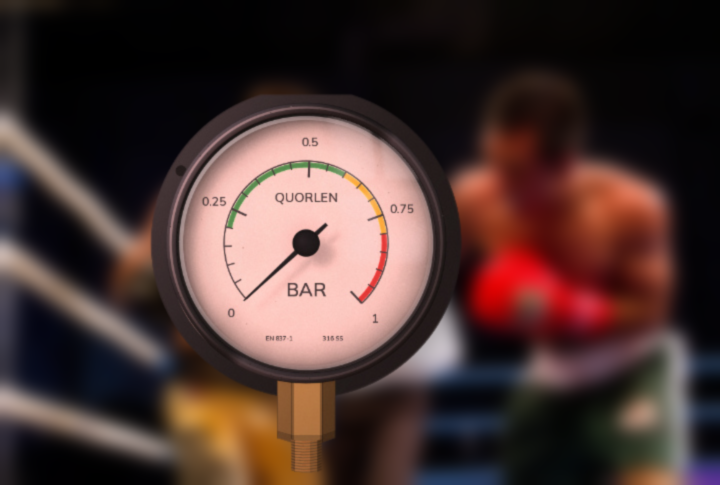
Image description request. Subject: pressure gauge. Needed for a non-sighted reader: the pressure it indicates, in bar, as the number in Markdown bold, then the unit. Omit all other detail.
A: **0** bar
